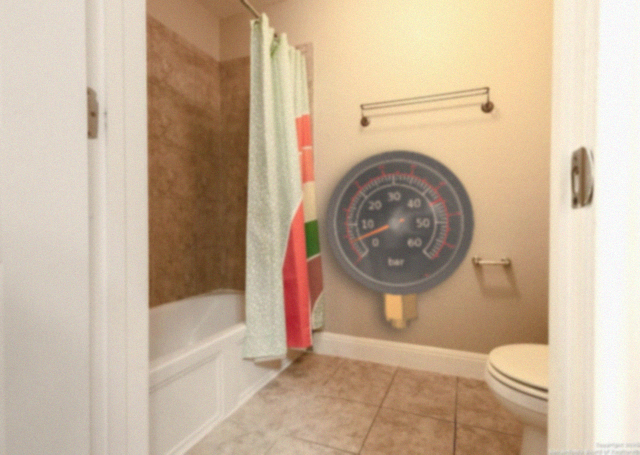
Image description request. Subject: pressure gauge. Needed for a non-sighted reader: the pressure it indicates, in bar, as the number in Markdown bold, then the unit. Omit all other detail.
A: **5** bar
